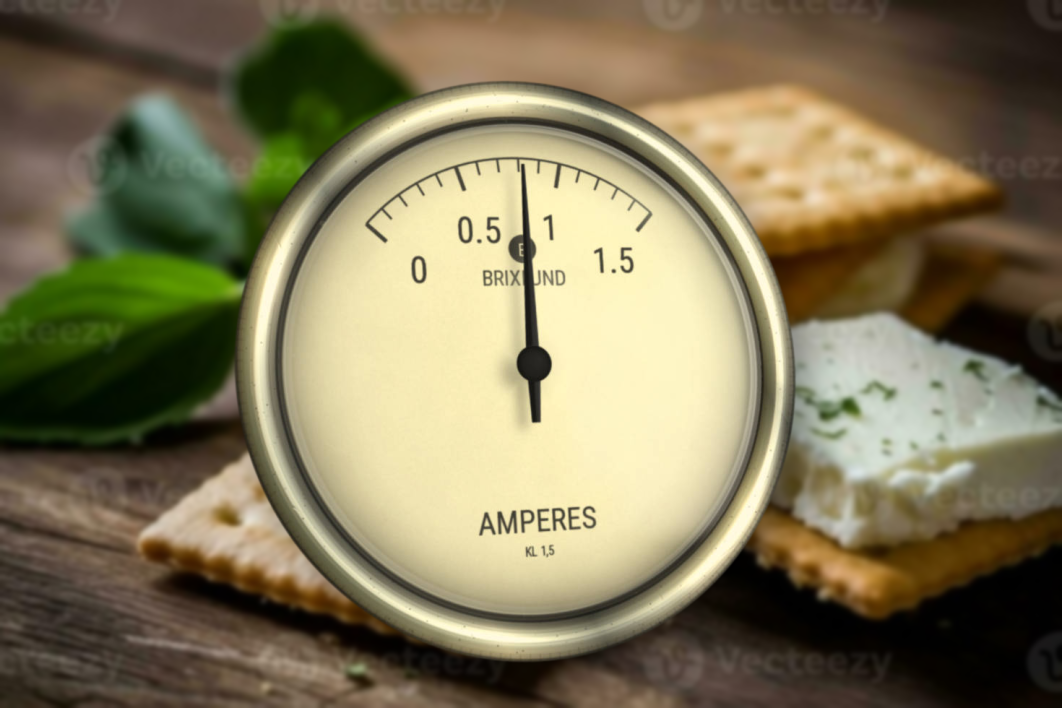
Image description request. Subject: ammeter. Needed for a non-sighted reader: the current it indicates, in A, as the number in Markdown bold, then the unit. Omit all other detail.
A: **0.8** A
